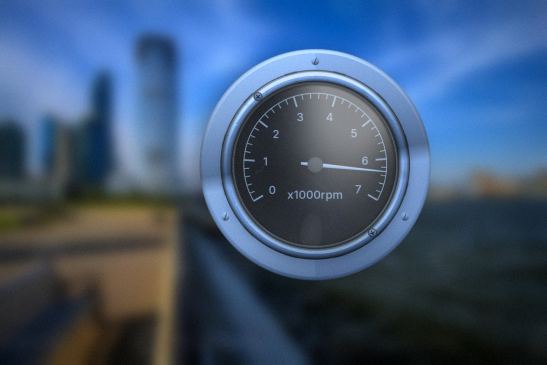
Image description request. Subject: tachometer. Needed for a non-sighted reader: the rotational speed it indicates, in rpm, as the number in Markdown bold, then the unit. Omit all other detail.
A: **6300** rpm
